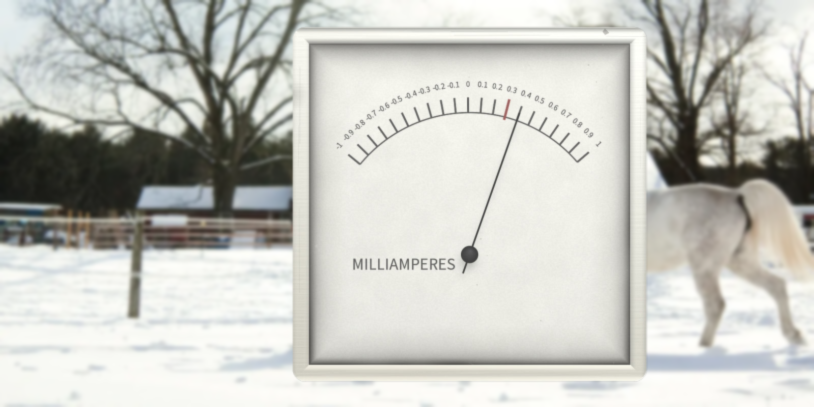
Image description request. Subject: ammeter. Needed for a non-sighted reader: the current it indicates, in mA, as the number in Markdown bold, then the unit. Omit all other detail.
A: **0.4** mA
